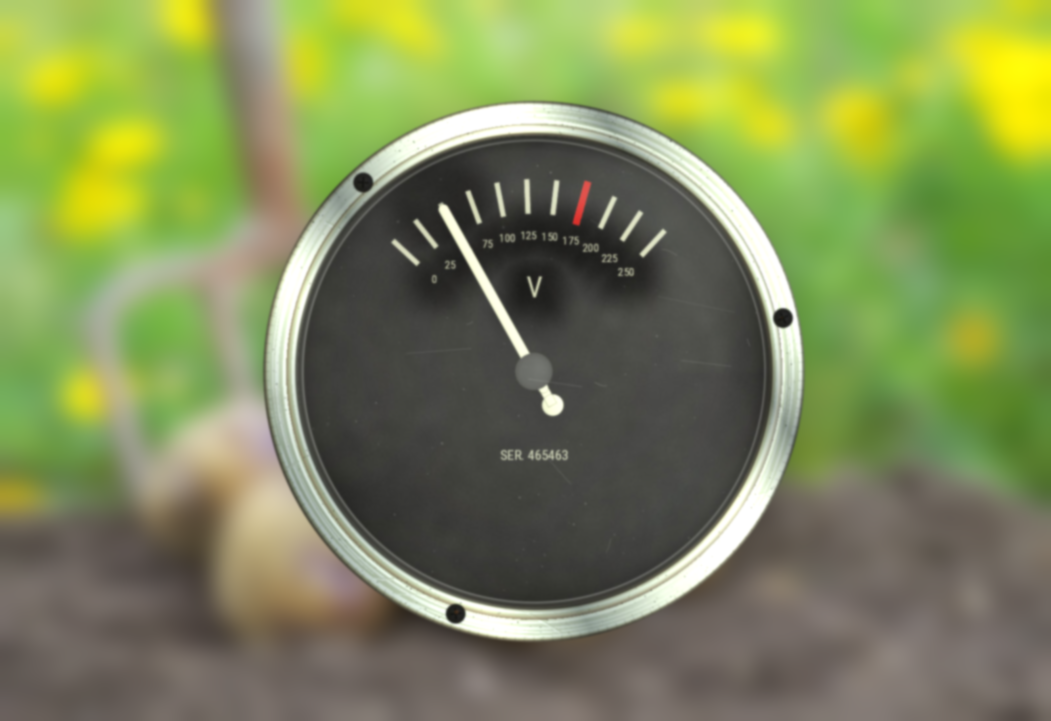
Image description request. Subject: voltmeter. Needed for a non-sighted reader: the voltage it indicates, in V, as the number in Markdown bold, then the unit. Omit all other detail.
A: **50** V
